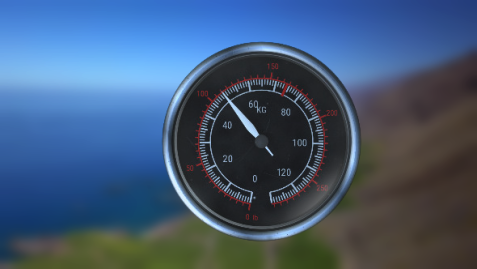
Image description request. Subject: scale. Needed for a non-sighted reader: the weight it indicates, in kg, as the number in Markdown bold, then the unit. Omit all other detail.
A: **50** kg
